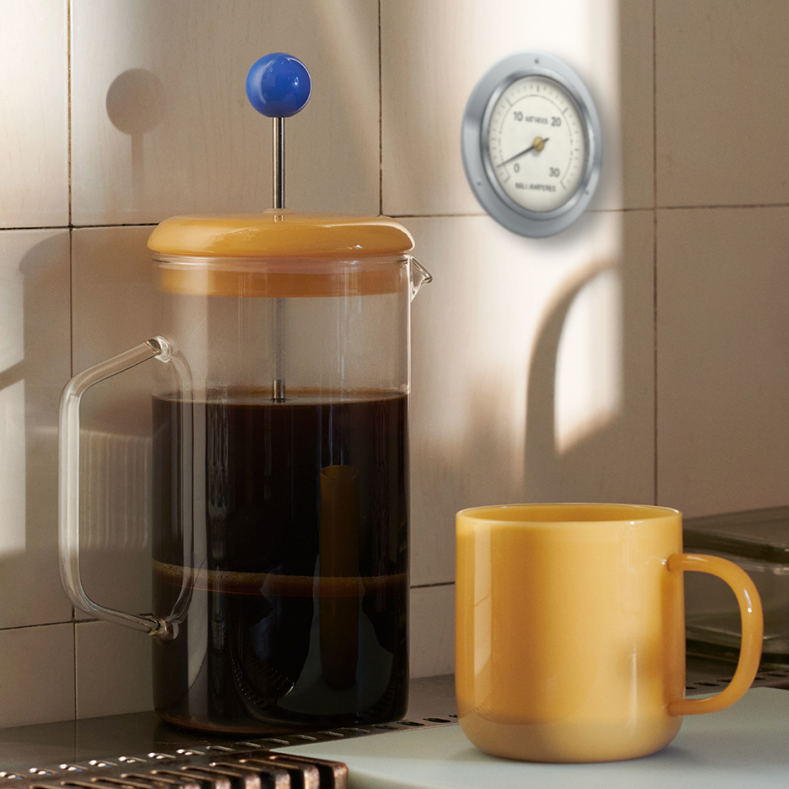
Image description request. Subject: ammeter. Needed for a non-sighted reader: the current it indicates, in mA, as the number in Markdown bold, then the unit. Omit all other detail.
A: **2** mA
